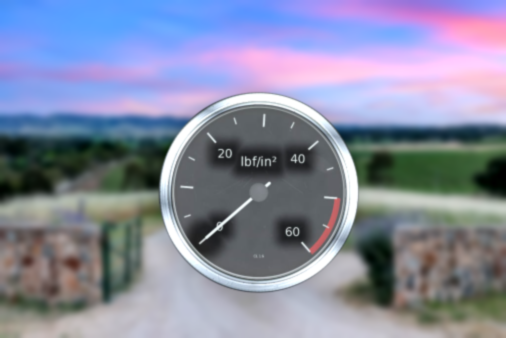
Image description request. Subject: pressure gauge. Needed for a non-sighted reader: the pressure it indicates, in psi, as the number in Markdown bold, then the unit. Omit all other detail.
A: **0** psi
